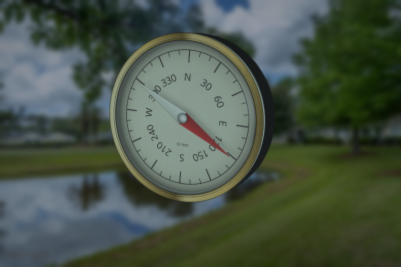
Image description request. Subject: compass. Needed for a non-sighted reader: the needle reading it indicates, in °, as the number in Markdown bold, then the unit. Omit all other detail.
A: **120** °
